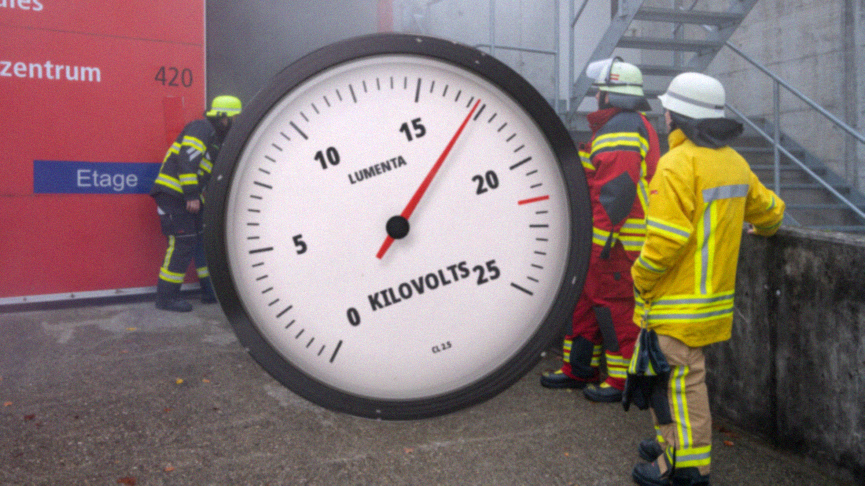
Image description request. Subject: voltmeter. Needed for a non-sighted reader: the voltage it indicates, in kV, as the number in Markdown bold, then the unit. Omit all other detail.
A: **17.25** kV
